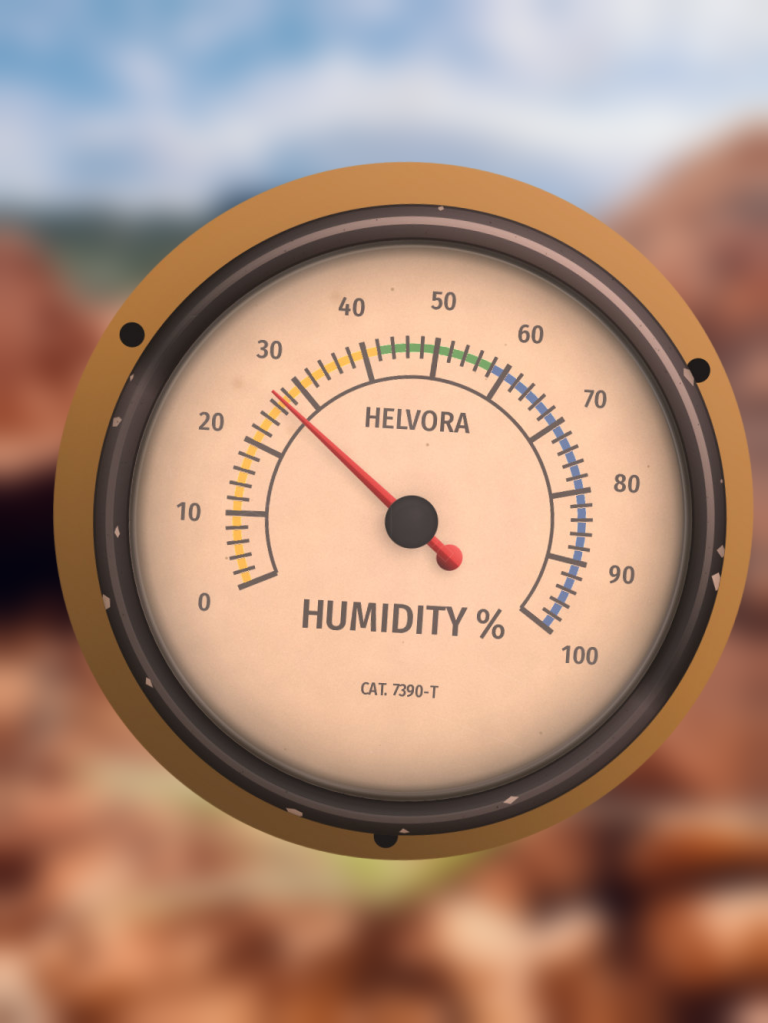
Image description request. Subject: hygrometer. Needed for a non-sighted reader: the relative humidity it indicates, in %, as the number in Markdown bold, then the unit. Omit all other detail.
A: **27** %
